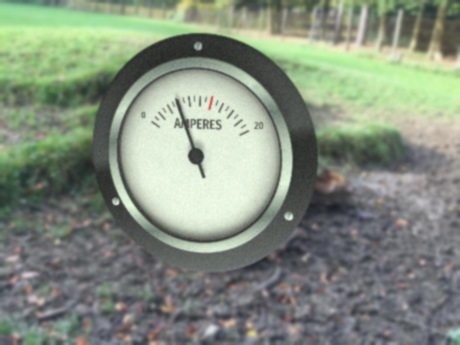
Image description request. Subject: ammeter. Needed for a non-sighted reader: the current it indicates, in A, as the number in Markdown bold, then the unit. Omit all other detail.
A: **6** A
